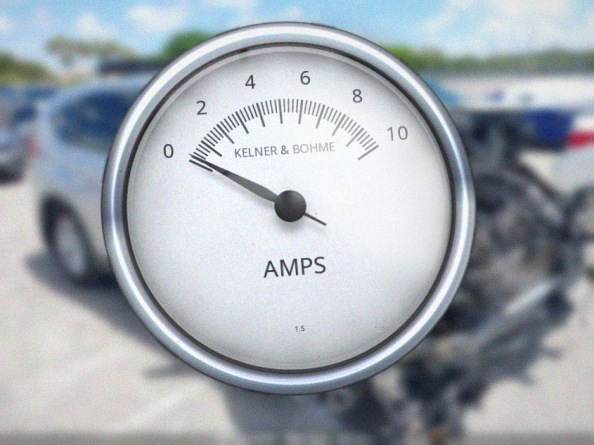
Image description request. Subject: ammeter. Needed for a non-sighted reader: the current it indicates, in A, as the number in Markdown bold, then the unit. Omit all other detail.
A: **0.2** A
